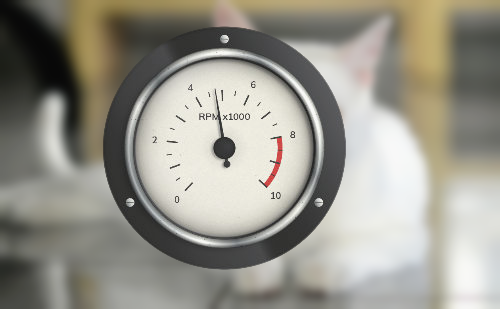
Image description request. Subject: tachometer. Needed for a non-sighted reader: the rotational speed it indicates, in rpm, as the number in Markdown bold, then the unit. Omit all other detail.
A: **4750** rpm
